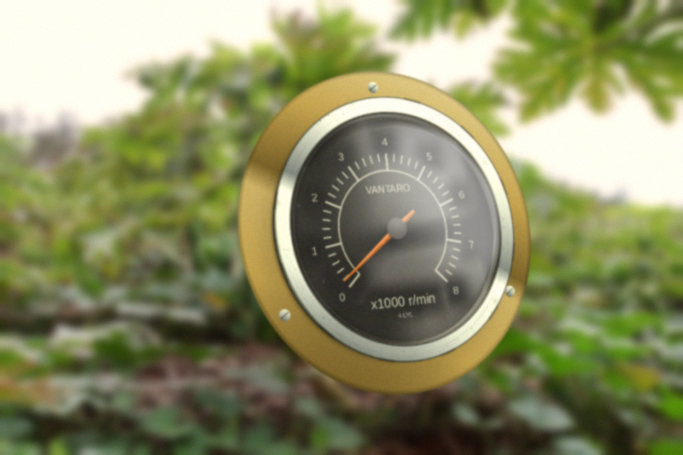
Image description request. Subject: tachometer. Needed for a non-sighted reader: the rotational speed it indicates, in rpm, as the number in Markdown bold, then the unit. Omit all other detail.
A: **200** rpm
